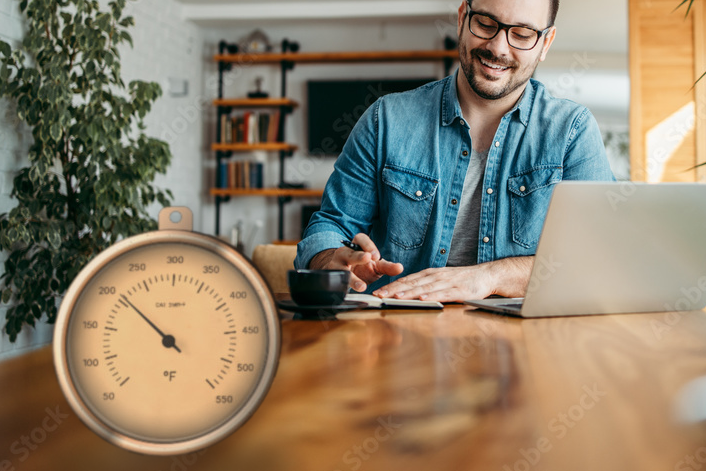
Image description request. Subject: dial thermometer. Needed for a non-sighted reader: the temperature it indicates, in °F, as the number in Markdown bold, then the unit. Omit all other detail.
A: **210** °F
